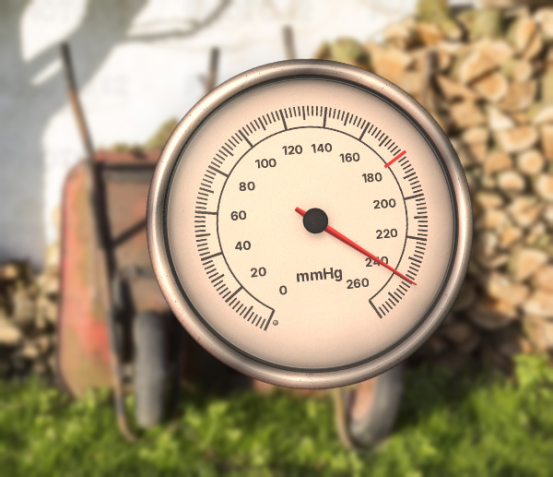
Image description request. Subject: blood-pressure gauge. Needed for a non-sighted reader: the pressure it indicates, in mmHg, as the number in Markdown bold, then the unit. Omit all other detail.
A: **240** mmHg
